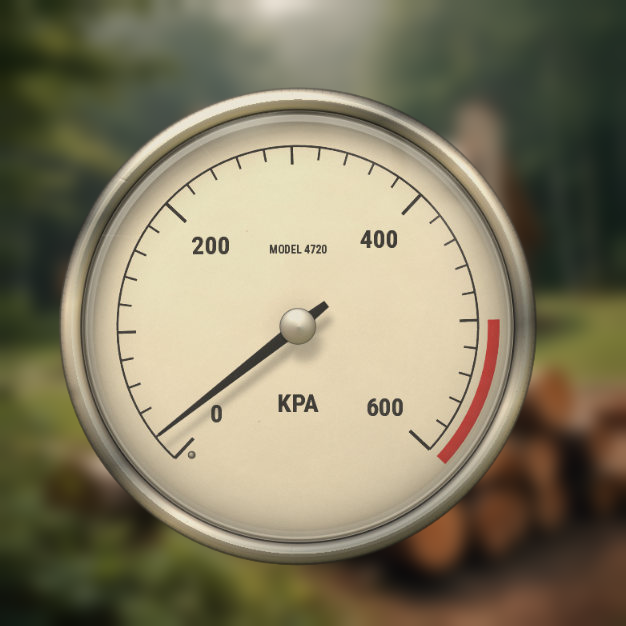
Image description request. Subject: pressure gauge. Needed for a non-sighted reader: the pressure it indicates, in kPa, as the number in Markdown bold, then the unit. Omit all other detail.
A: **20** kPa
